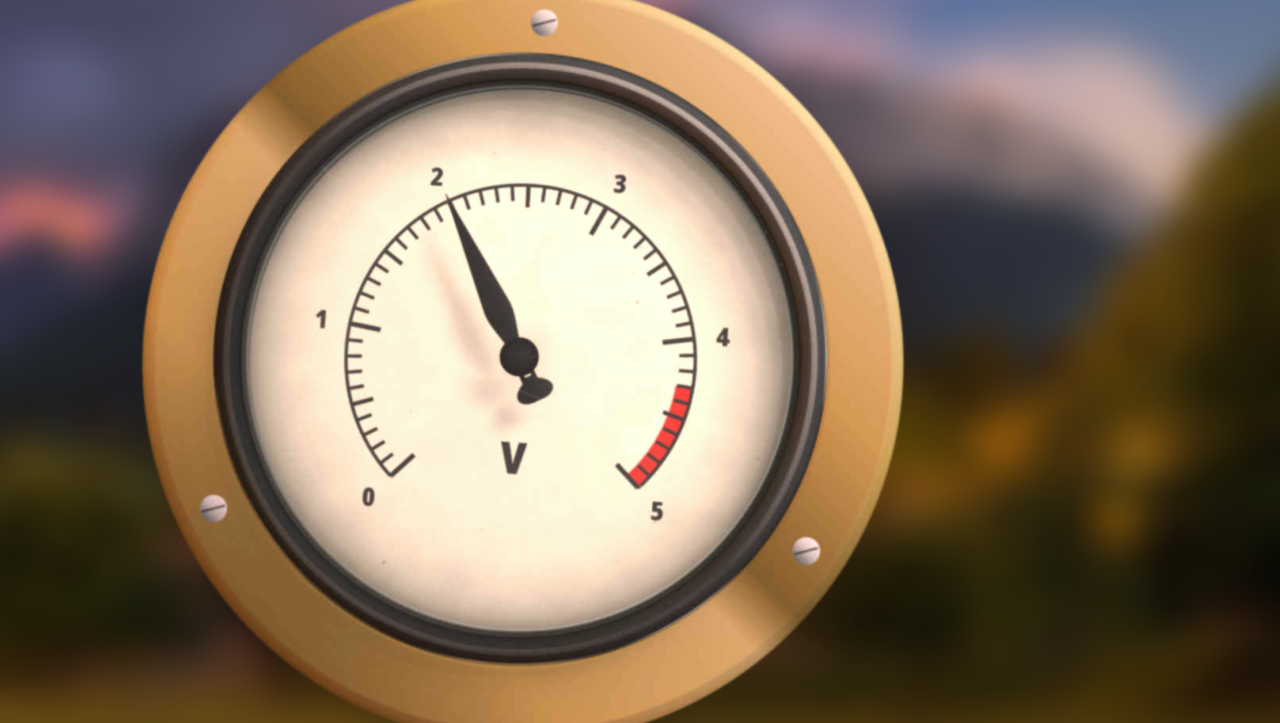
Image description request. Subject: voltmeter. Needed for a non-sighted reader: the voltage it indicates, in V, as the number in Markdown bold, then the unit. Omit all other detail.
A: **2** V
